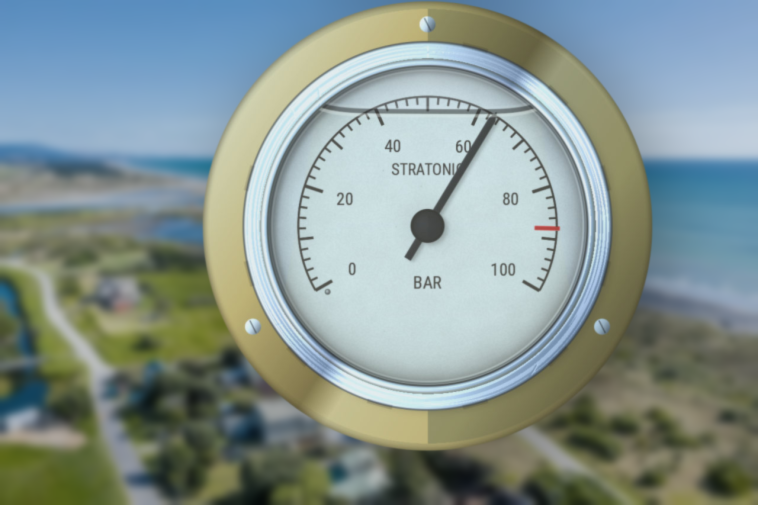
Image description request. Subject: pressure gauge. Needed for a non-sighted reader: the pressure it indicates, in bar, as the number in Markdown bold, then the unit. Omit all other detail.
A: **63** bar
